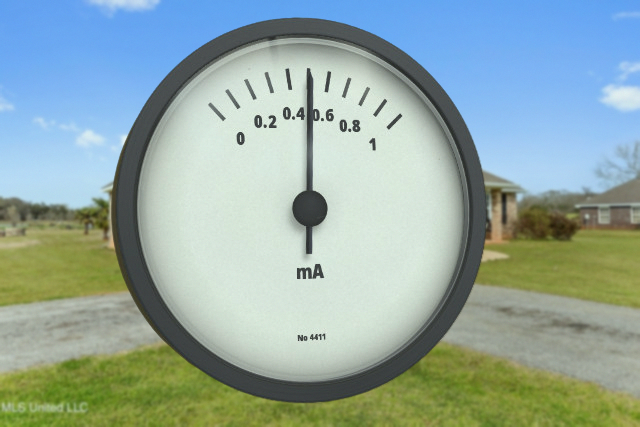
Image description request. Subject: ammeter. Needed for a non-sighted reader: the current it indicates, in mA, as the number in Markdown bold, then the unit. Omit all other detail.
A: **0.5** mA
